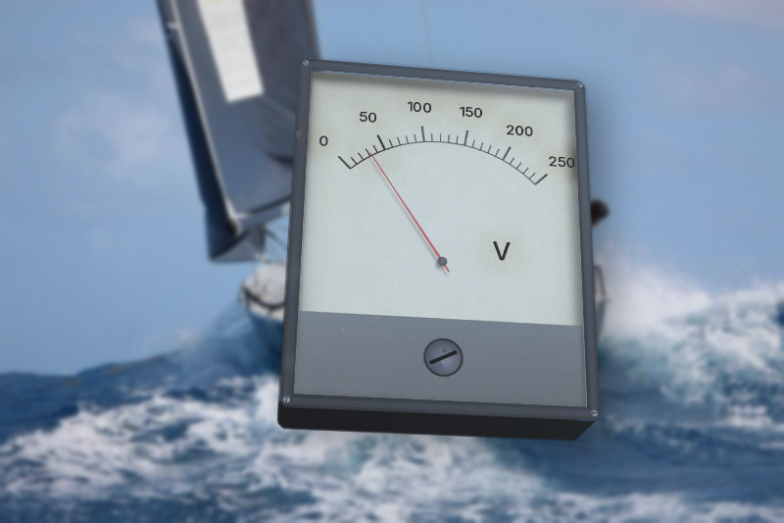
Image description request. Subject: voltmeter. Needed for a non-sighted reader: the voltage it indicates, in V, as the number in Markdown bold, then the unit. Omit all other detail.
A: **30** V
